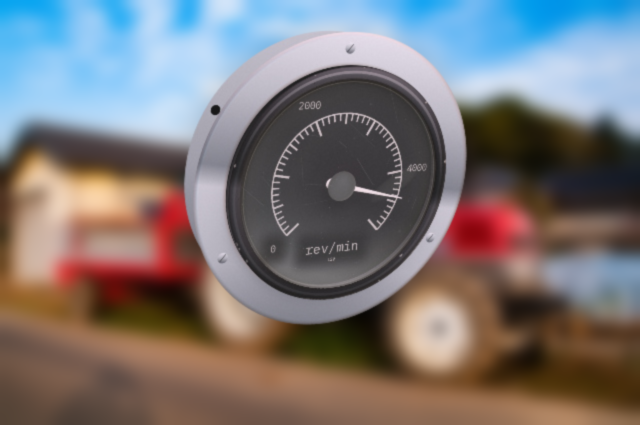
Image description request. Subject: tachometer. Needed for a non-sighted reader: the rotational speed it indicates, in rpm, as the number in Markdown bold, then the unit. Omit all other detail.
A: **4400** rpm
